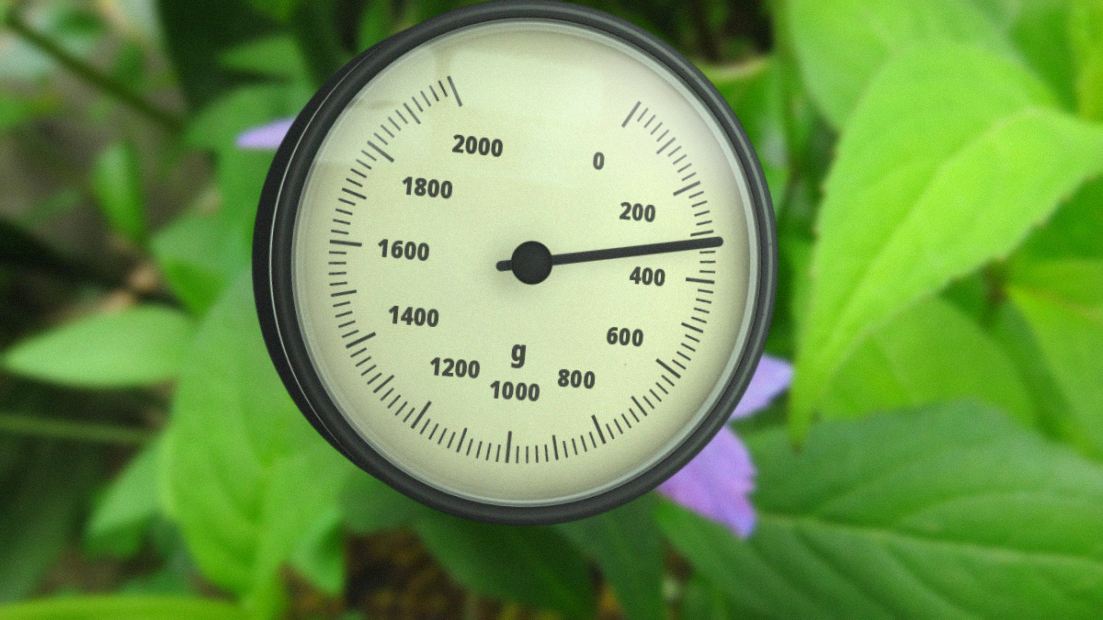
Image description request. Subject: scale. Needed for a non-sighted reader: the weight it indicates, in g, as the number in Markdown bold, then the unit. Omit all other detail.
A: **320** g
